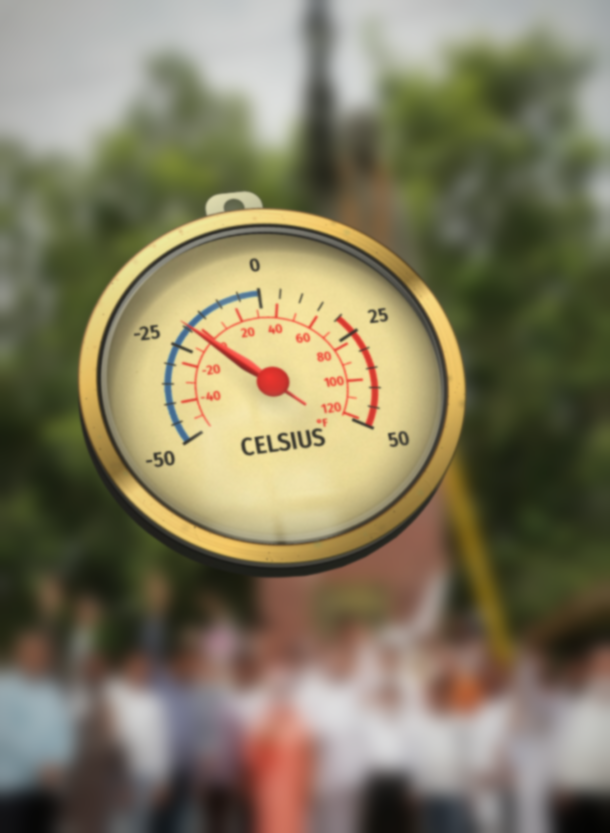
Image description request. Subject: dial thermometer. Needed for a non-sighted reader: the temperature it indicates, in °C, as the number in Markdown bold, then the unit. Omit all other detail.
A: **-20** °C
